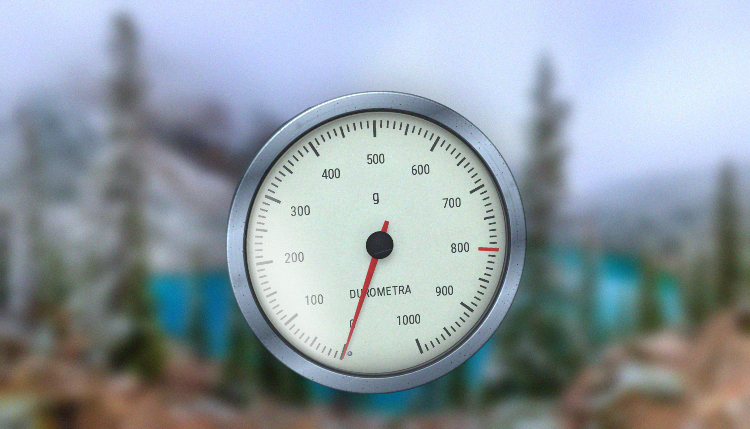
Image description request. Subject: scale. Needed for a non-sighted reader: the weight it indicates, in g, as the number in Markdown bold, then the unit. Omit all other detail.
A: **0** g
